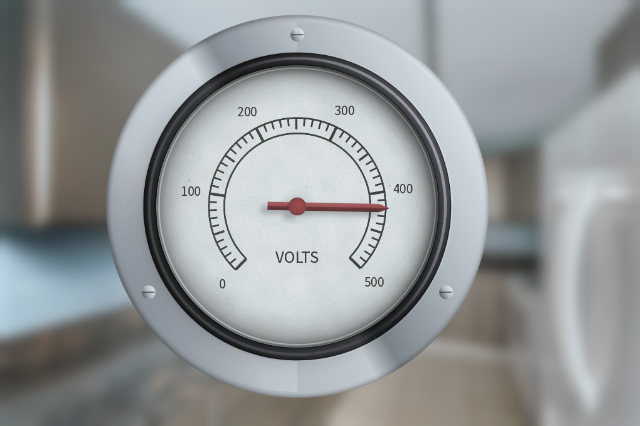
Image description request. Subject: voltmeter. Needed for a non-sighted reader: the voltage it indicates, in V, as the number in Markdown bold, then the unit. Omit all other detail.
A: **420** V
